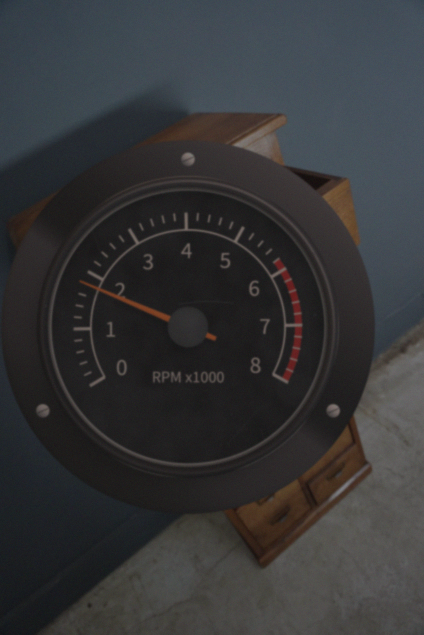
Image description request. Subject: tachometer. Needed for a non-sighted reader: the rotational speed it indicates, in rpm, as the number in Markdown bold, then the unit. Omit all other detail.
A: **1800** rpm
